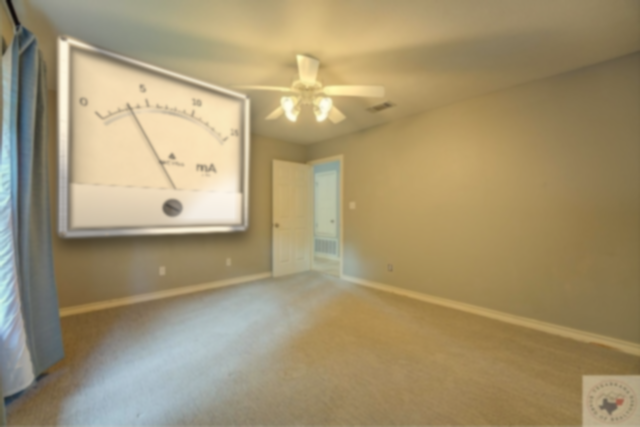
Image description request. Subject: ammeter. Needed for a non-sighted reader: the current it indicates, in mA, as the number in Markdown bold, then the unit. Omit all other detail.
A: **3** mA
